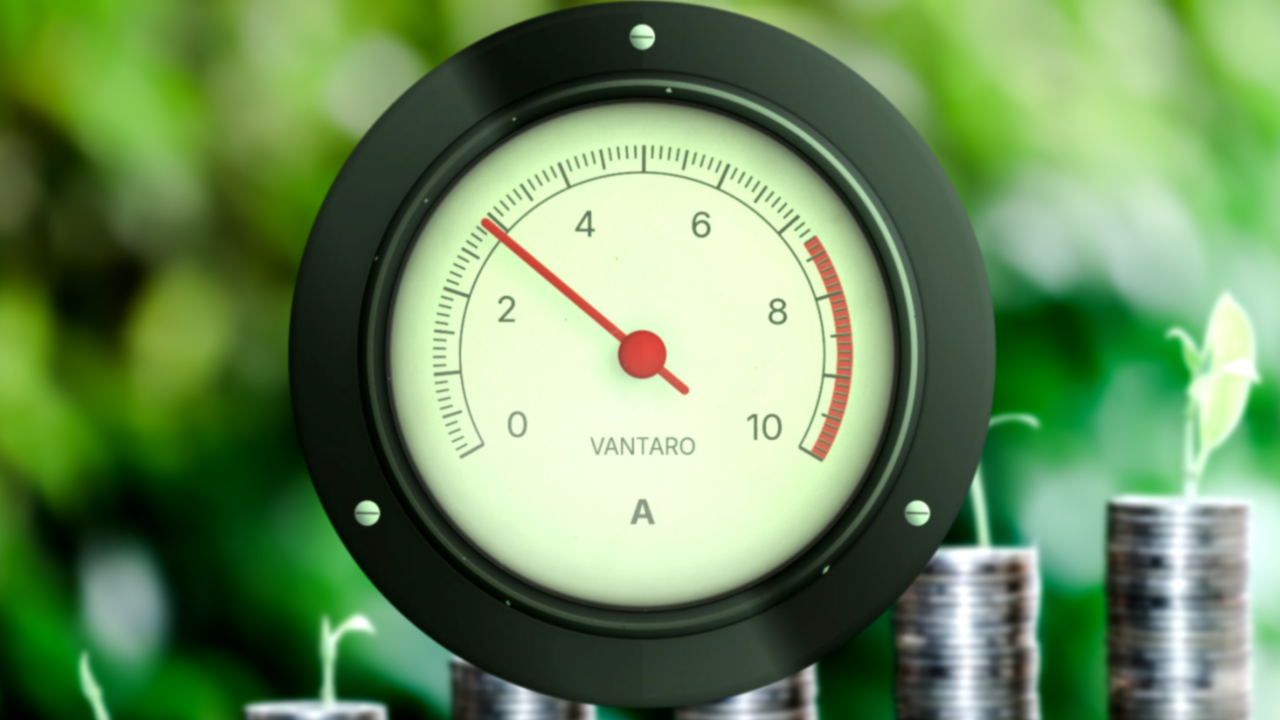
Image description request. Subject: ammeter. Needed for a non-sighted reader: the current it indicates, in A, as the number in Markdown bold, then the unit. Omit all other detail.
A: **2.9** A
